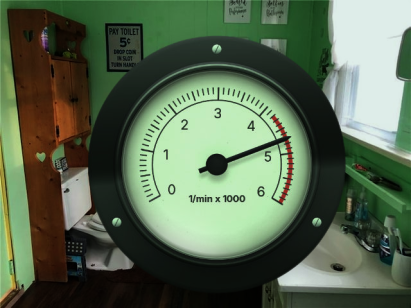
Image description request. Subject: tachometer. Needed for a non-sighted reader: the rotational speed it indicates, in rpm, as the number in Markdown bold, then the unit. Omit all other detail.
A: **4700** rpm
